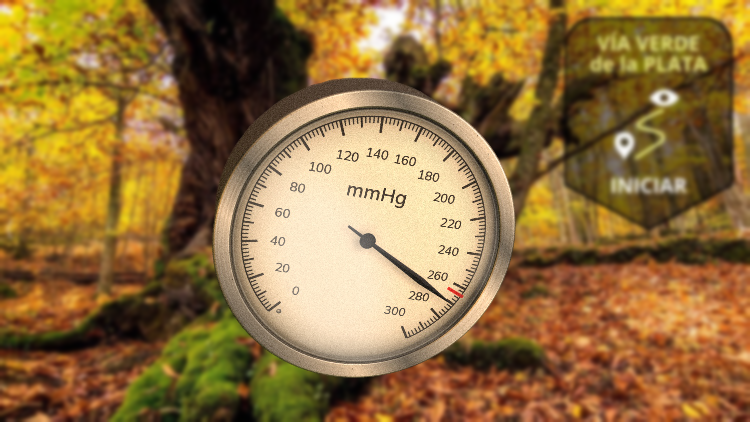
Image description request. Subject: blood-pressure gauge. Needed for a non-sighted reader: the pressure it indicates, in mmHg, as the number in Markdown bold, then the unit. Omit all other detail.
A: **270** mmHg
